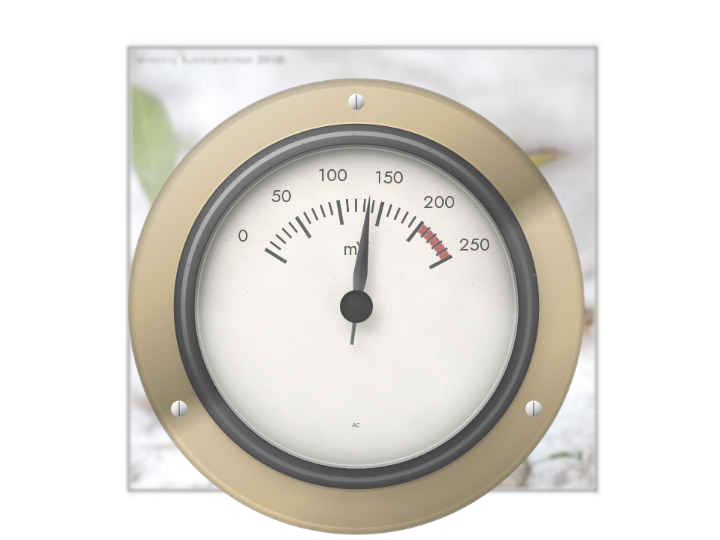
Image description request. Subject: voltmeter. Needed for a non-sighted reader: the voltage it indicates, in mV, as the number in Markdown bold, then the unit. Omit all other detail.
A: **135** mV
